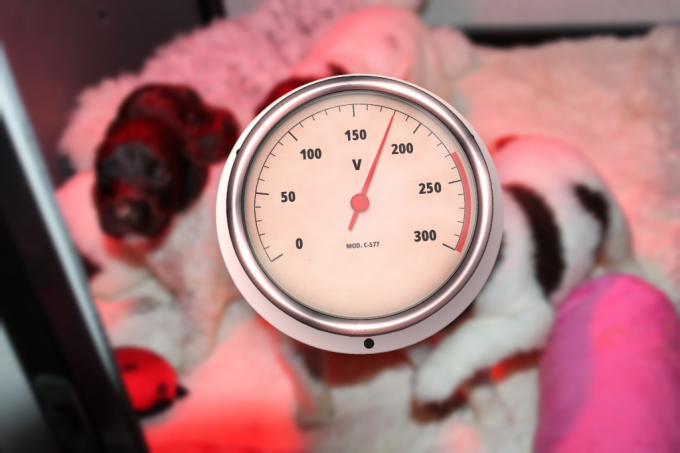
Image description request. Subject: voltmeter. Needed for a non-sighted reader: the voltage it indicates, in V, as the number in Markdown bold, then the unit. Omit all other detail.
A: **180** V
